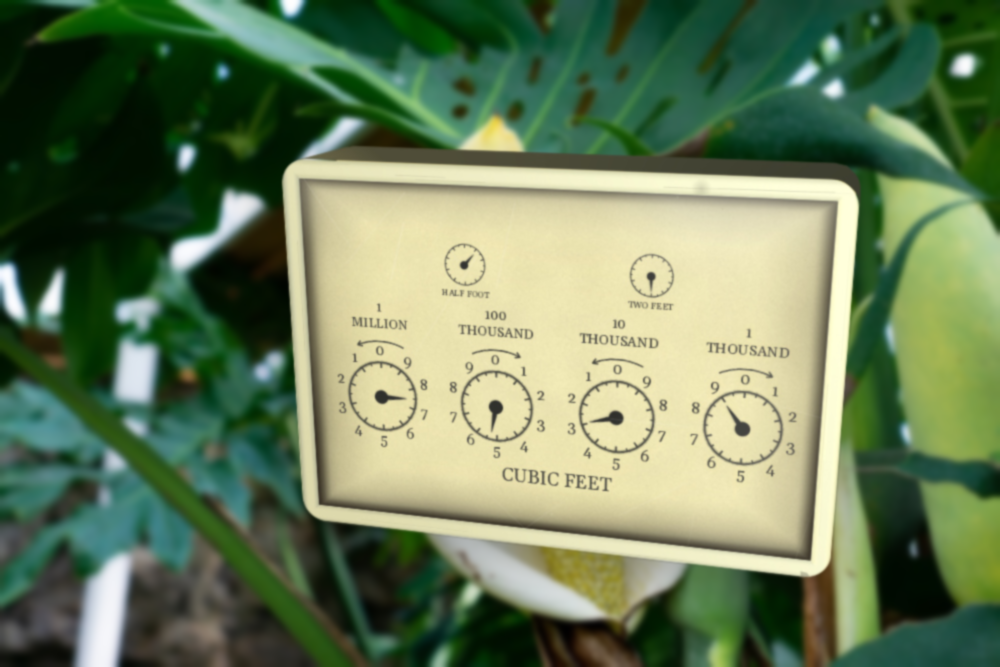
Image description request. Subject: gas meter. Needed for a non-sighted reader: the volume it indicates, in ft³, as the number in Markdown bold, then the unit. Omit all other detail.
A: **752900** ft³
